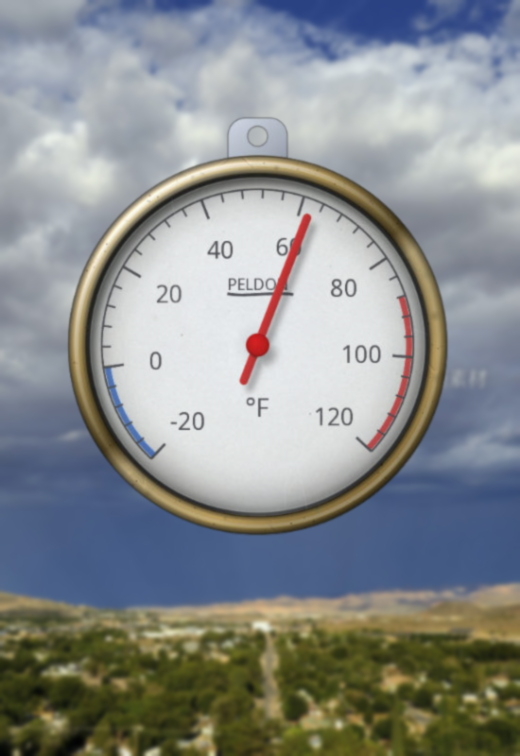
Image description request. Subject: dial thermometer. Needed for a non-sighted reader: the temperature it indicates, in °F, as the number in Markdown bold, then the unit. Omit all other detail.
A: **62** °F
